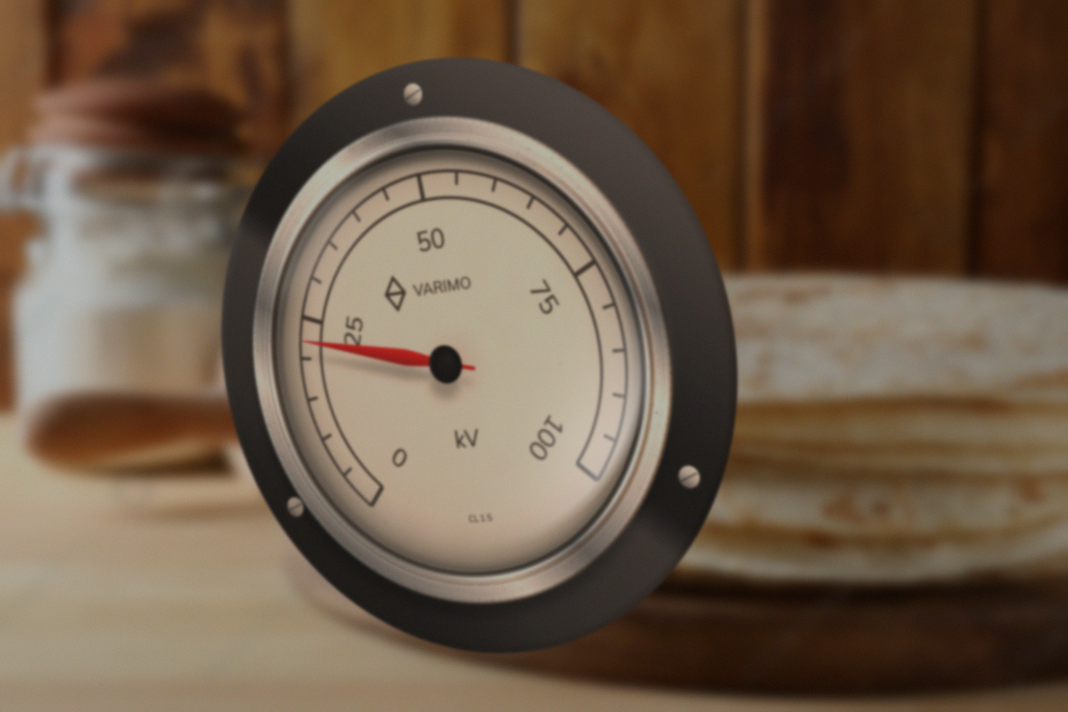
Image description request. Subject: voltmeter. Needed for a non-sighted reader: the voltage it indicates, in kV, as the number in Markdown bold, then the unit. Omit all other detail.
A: **22.5** kV
